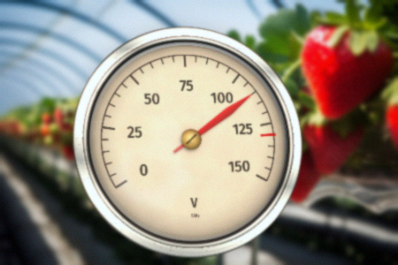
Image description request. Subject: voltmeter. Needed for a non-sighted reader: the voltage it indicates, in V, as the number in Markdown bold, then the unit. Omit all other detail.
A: **110** V
